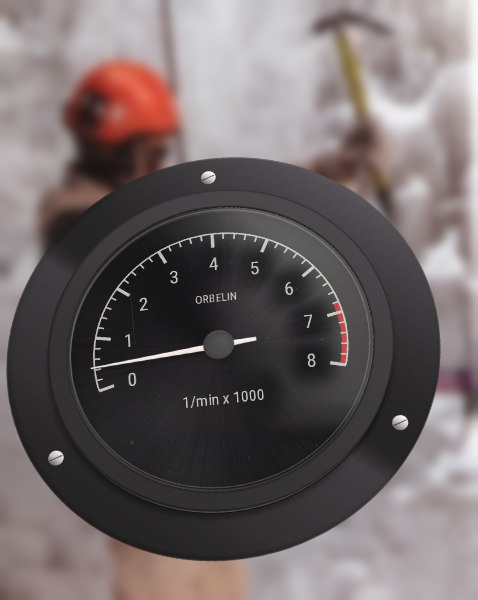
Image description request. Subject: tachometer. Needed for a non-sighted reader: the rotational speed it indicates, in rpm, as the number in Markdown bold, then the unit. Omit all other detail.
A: **400** rpm
